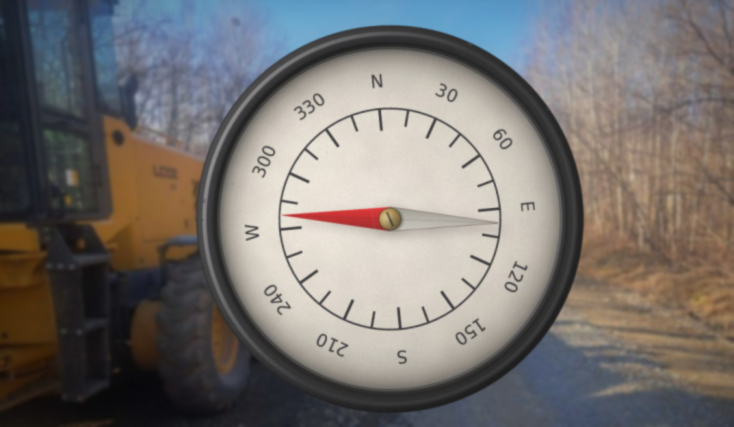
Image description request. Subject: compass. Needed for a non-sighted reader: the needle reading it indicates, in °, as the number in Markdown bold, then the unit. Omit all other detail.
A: **277.5** °
